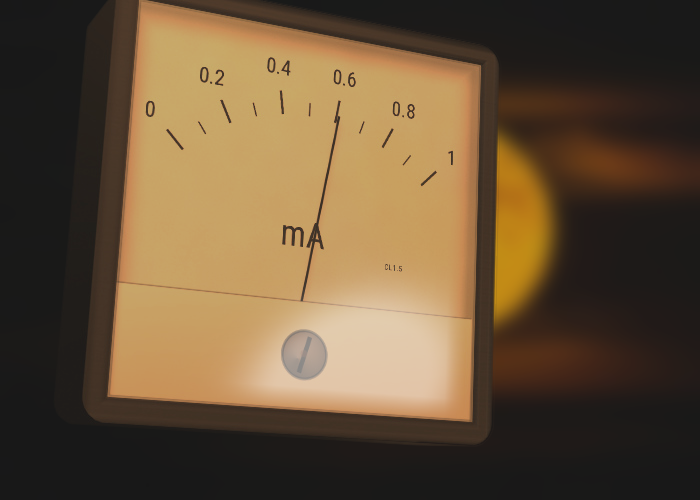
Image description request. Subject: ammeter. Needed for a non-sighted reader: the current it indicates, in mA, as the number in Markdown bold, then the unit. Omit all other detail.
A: **0.6** mA
